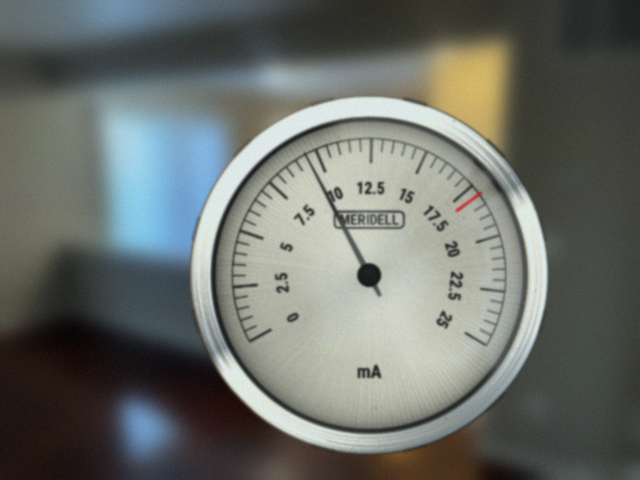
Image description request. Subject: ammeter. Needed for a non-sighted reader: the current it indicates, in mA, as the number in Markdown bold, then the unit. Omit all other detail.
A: **9.5** mA
